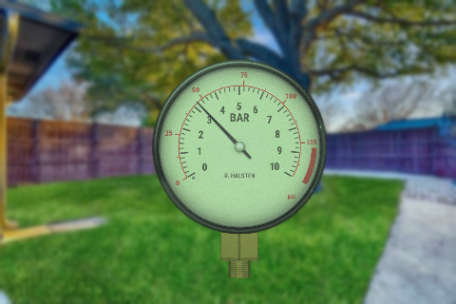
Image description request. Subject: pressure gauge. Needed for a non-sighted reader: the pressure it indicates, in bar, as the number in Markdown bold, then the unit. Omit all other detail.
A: **3.2** bar
